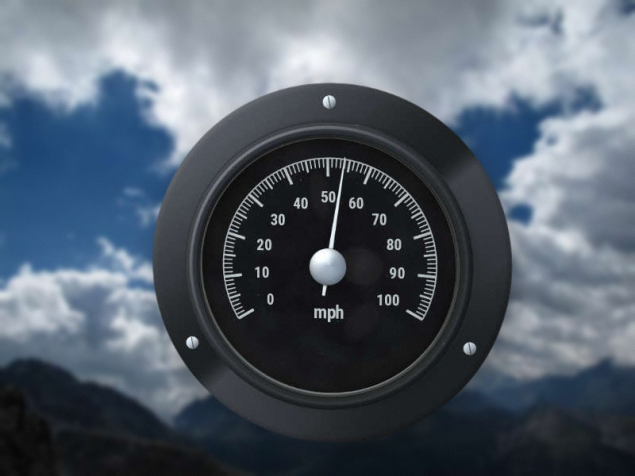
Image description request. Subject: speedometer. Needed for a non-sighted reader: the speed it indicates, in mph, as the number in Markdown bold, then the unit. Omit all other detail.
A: **54** mph
